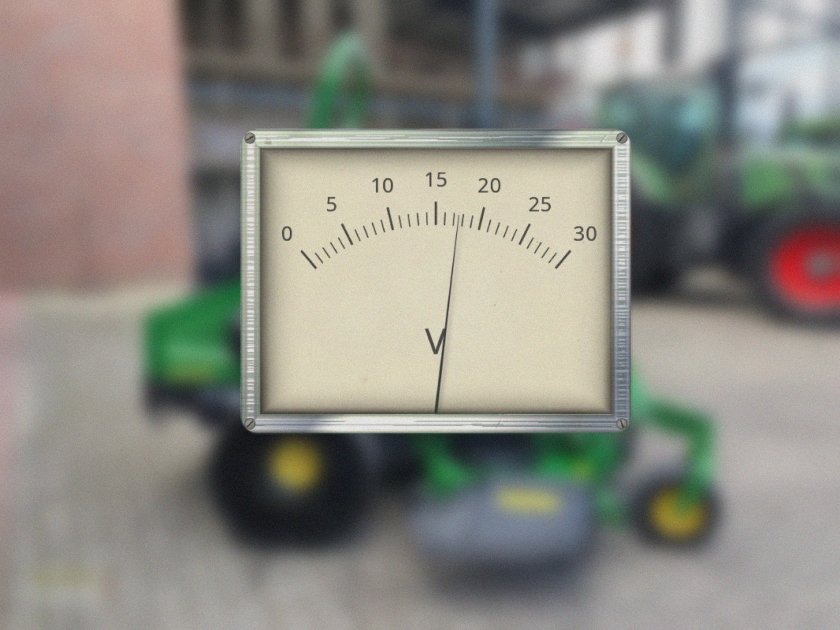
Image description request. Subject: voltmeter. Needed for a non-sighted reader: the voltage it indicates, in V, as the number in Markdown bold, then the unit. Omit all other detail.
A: **17.5** V
